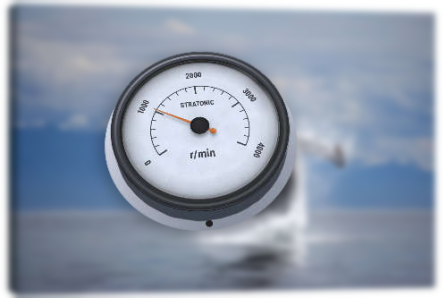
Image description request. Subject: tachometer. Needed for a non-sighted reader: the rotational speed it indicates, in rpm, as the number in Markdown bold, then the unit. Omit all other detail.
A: **1000** rpm
